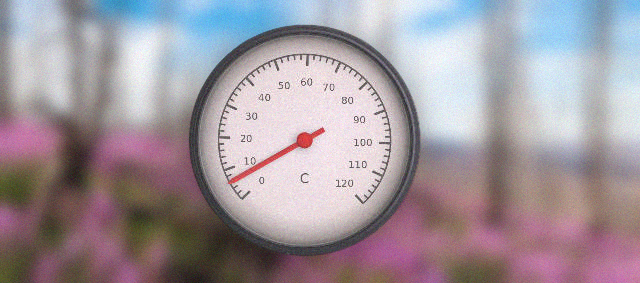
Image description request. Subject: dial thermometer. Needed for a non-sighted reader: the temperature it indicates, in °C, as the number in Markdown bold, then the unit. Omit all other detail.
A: **6** °C
